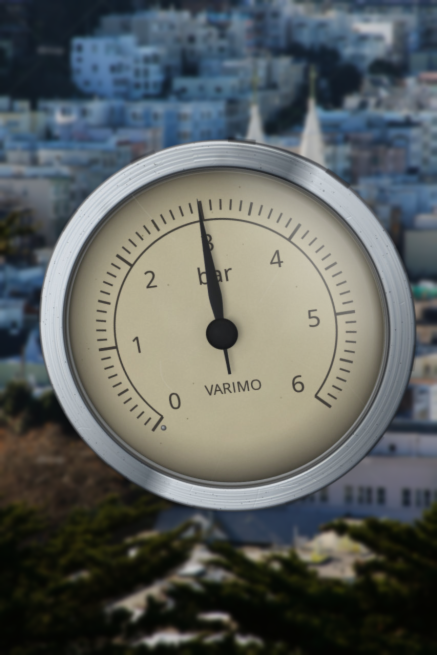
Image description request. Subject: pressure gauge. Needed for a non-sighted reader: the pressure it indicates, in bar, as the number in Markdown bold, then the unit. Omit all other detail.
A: **3** bar
